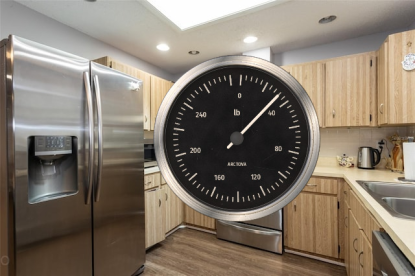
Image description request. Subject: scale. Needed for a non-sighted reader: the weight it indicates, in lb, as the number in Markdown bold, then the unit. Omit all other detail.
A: **32** lb
